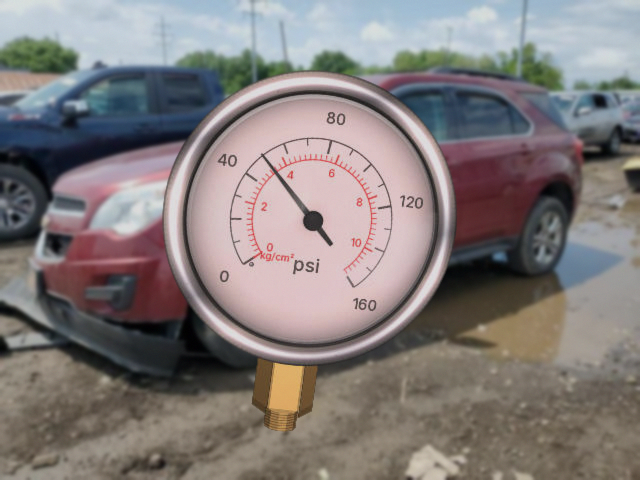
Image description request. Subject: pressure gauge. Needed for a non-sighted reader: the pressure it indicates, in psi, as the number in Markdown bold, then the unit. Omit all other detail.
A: **50** psi
